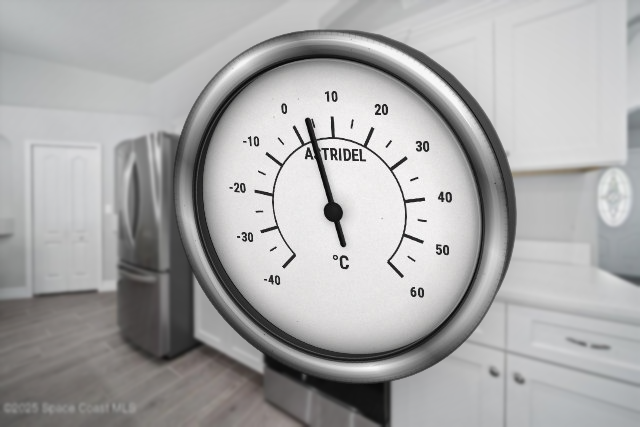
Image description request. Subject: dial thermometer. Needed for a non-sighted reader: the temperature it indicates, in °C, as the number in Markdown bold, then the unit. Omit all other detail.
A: **5** °C
